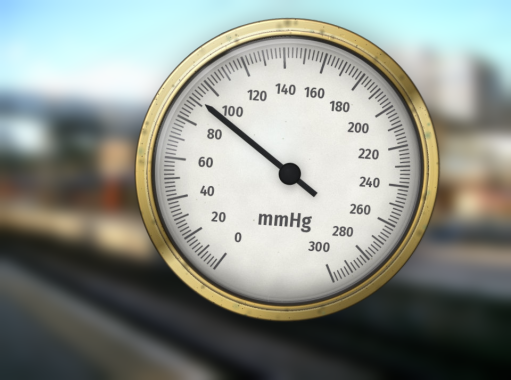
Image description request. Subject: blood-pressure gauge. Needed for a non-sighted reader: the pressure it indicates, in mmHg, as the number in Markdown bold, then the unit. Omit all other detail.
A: **92** mmHg
